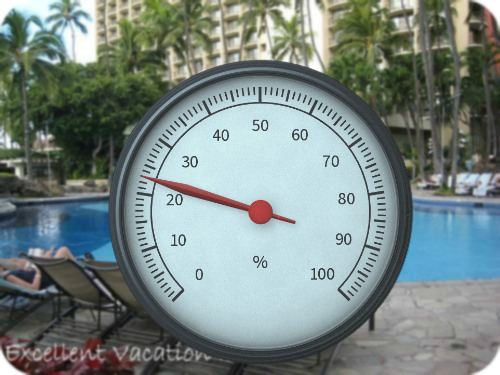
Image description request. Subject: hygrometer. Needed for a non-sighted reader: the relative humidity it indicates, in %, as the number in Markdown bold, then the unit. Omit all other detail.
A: **23** %
